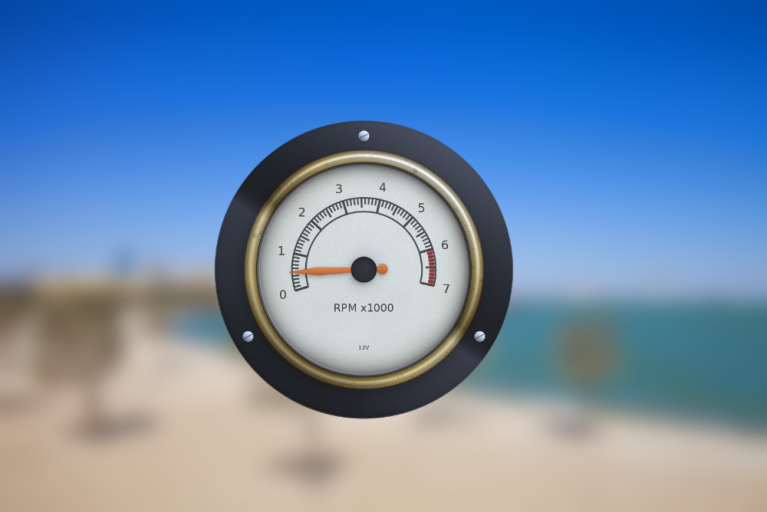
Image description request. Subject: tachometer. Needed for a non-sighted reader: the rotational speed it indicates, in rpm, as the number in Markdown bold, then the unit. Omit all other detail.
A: **500** rpm
